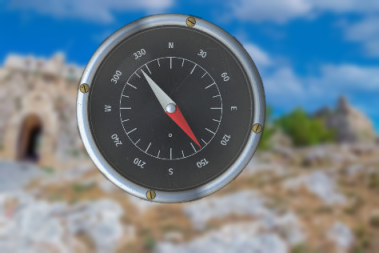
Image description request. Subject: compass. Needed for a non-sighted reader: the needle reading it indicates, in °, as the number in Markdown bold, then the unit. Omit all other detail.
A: **142.5** °
